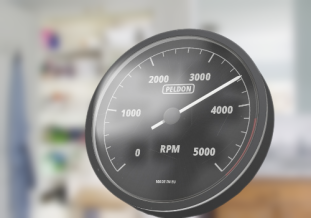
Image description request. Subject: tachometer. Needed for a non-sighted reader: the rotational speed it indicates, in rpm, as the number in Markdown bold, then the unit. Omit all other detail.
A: **3600** rpm
